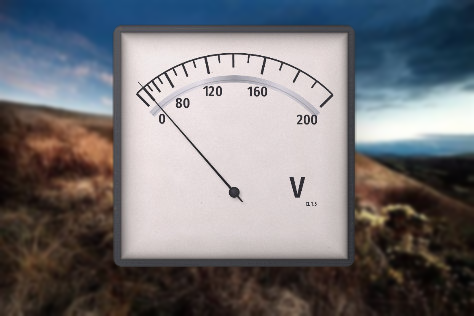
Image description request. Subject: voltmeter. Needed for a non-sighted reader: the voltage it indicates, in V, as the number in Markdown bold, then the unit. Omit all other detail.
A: **40** V
